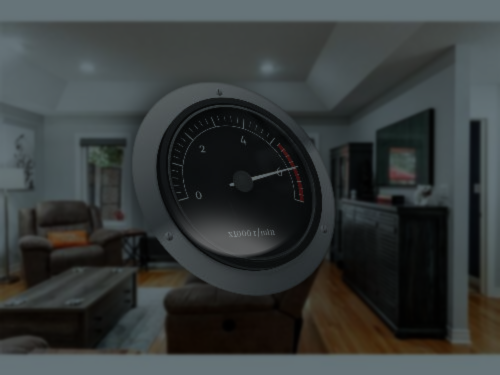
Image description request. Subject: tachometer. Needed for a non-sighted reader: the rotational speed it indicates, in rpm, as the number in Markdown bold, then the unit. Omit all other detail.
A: **6000** rpm
